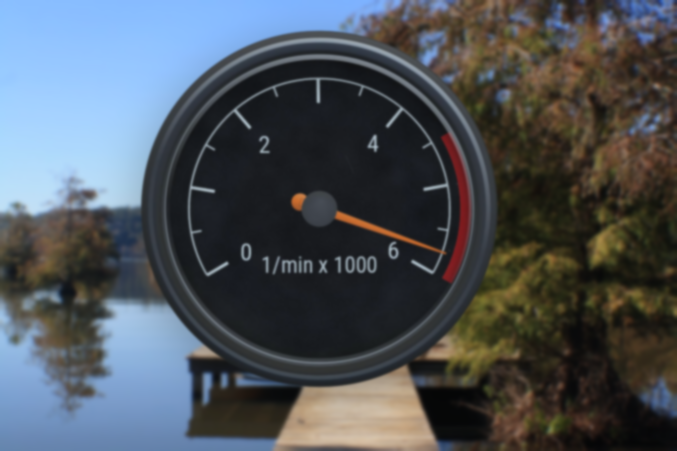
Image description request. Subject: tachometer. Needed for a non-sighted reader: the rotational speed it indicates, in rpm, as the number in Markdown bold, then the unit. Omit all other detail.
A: **5750** rpm
